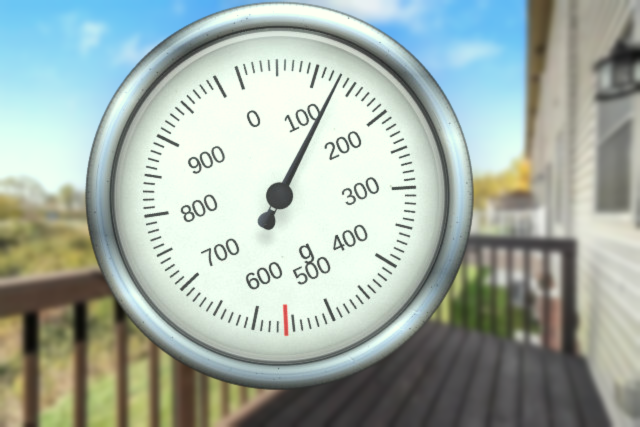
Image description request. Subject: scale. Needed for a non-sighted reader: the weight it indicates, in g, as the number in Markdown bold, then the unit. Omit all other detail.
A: **130** g
